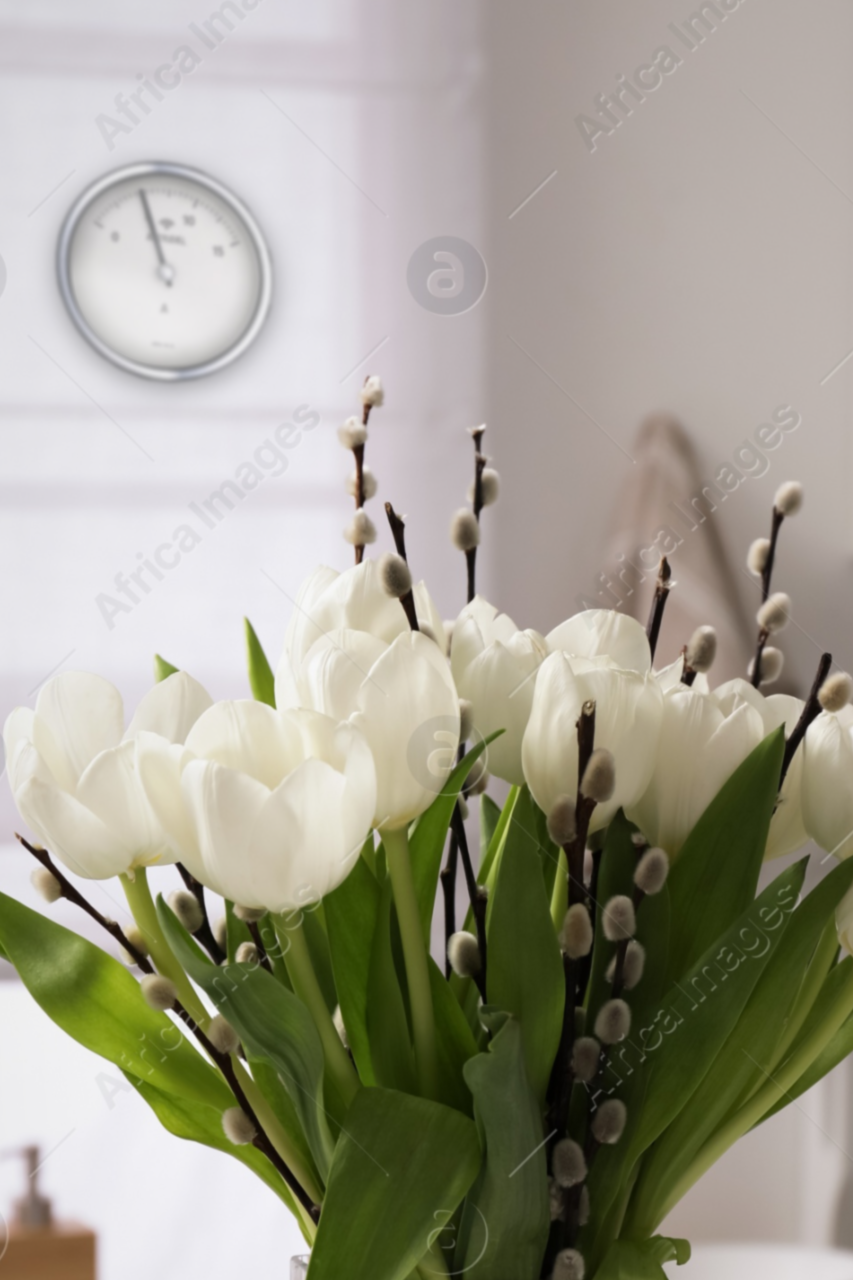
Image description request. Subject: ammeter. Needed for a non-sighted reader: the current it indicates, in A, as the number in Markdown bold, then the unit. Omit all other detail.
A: **5** A
